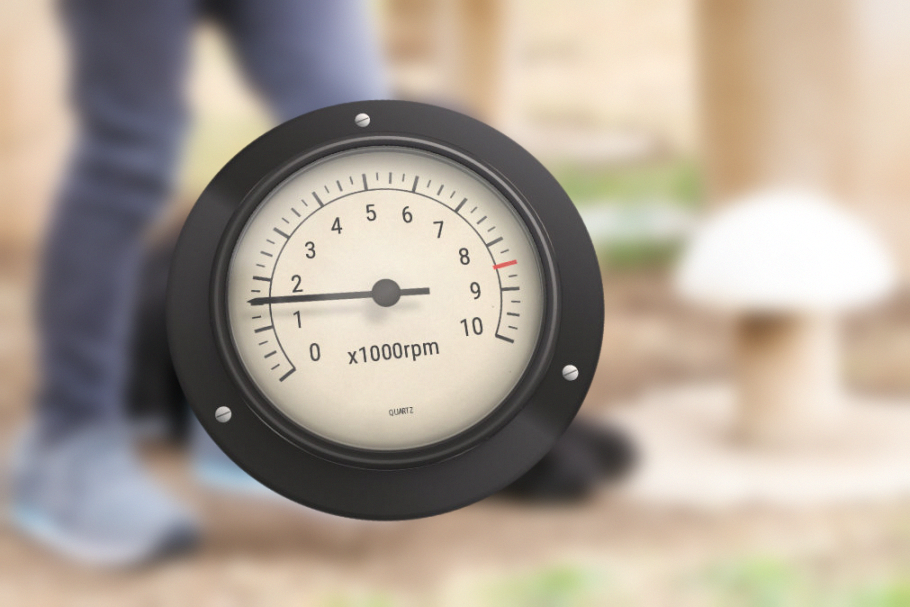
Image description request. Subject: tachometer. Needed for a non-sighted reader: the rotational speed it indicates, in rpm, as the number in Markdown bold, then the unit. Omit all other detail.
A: **1500** rpm
